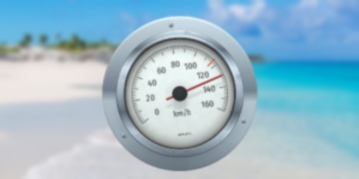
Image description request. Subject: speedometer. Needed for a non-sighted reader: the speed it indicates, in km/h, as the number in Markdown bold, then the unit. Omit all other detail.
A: **130** km/h
